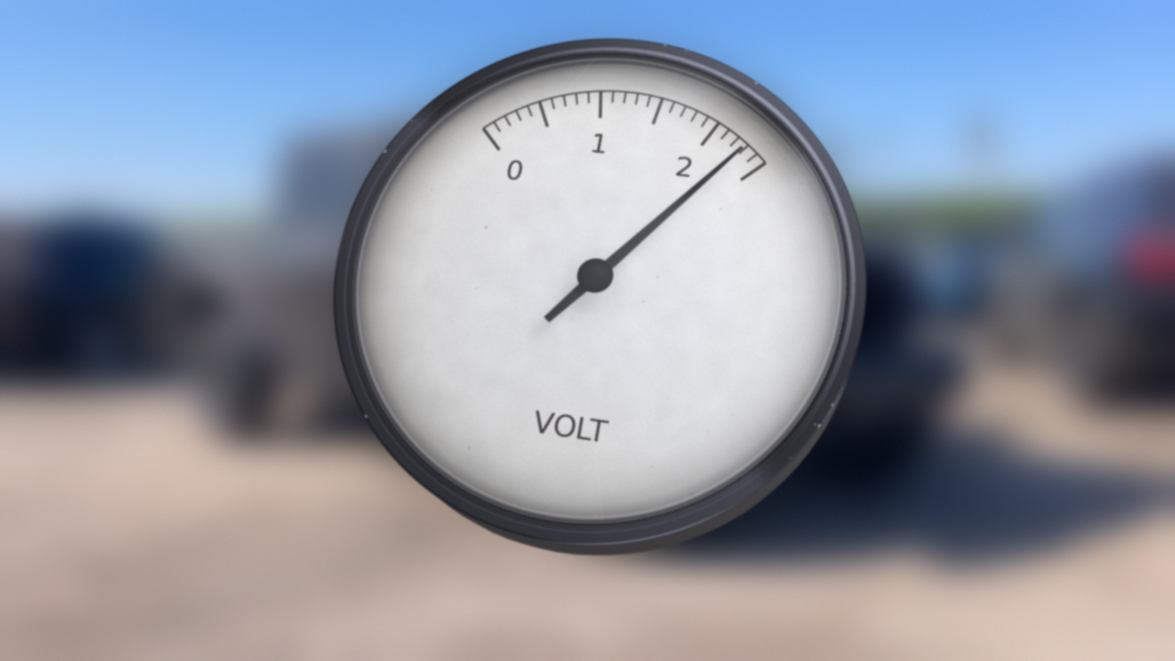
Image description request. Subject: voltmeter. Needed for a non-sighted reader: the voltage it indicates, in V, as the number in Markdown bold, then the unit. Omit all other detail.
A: **2.3** V
